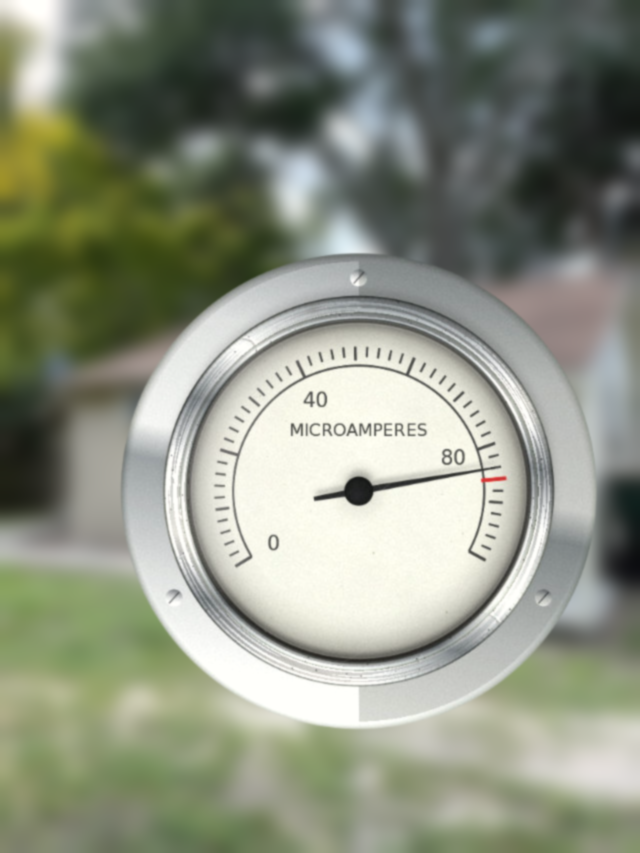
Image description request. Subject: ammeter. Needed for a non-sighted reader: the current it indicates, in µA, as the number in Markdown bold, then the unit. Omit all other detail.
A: **84** µA
